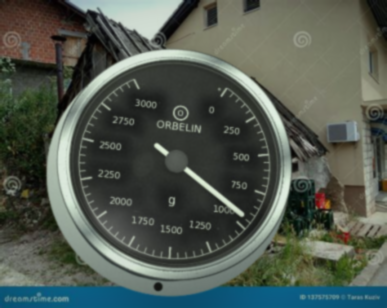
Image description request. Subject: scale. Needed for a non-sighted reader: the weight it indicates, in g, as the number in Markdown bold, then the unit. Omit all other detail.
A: **950** g
